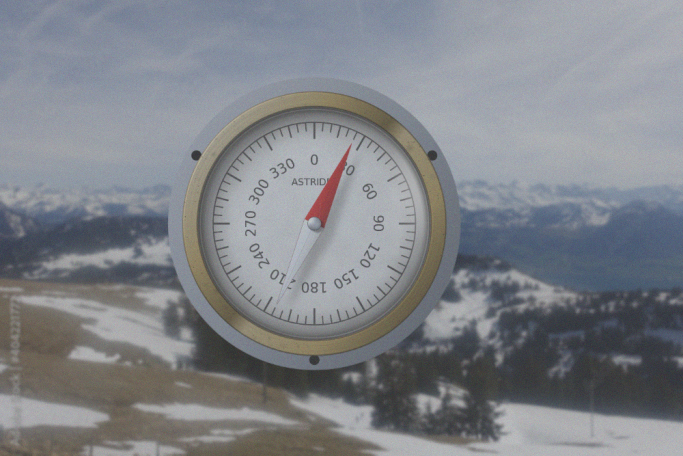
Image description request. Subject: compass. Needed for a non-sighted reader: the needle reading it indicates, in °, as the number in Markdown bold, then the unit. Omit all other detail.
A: **25** °
